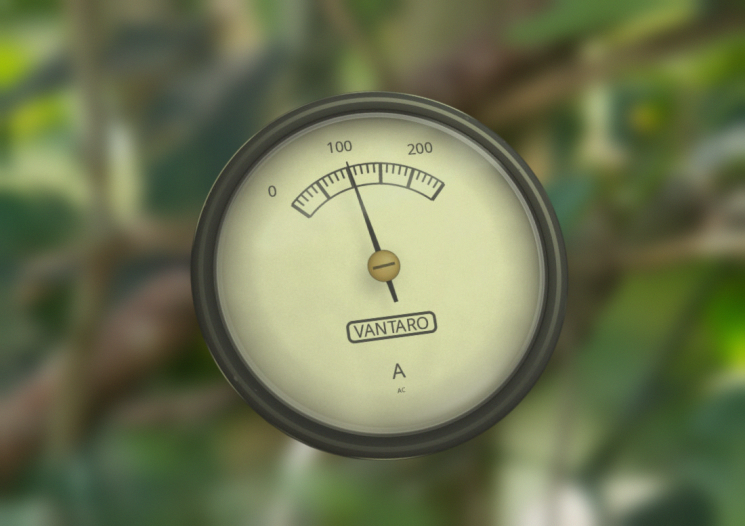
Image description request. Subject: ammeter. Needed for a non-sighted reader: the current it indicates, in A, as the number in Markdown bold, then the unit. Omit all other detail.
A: **100** A
